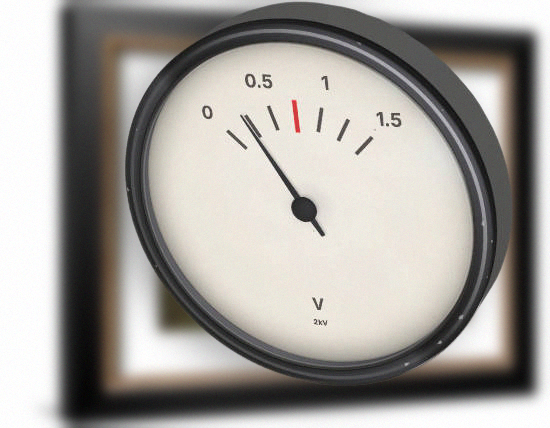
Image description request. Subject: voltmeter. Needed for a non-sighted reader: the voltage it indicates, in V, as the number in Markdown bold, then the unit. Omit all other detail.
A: **0.25** V
